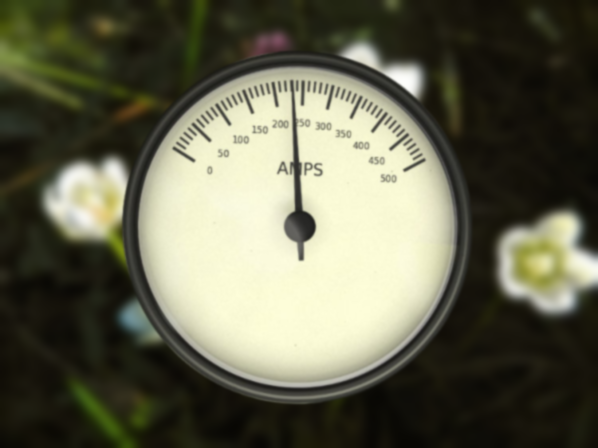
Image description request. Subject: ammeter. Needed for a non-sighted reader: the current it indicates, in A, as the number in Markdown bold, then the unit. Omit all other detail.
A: **230** A
